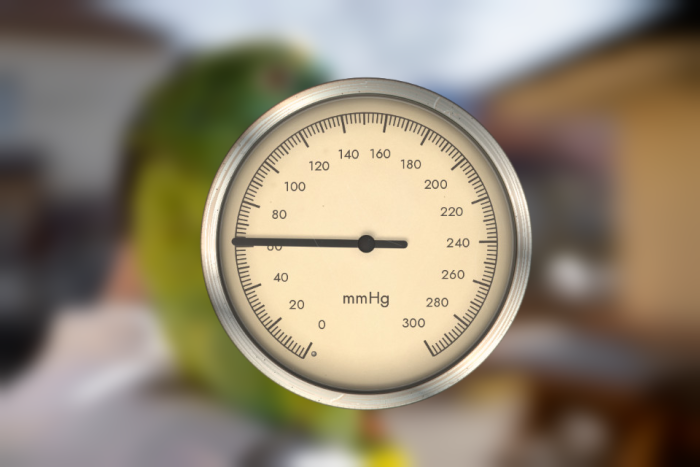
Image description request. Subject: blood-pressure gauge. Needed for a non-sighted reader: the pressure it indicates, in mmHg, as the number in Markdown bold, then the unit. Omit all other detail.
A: **62** mmHg
